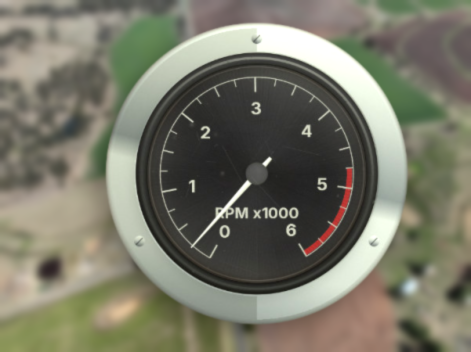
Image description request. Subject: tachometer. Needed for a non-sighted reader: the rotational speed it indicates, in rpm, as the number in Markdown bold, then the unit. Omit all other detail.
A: **250** rpm
